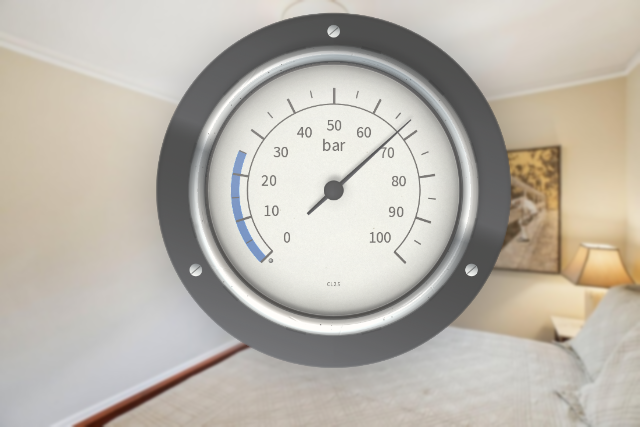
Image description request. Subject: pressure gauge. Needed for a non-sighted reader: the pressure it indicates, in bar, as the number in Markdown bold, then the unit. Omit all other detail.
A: **67.5** bar
